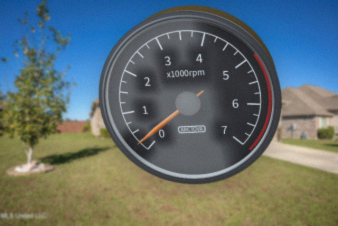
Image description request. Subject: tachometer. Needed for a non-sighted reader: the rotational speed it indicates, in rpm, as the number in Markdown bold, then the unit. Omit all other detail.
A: **250** rpm
